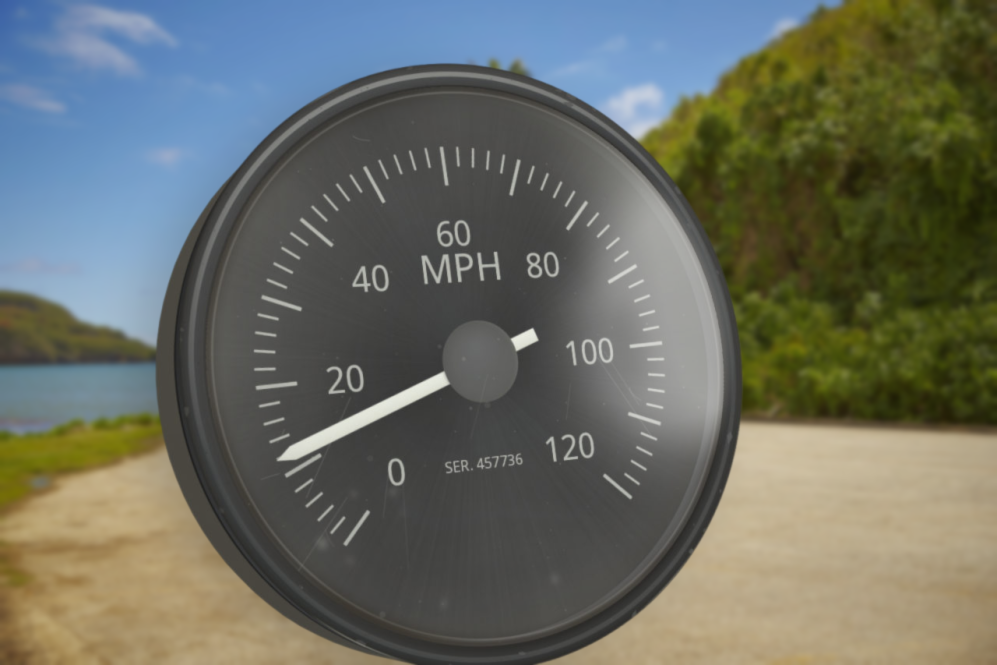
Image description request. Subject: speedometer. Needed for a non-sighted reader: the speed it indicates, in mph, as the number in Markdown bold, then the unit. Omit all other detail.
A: **12** mph
